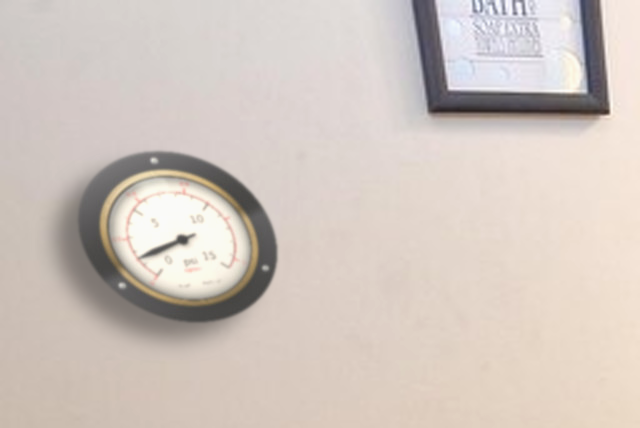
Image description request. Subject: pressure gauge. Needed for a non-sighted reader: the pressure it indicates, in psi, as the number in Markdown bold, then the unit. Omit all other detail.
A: **1.5** psi
